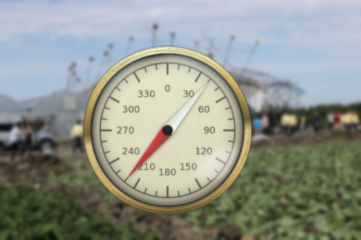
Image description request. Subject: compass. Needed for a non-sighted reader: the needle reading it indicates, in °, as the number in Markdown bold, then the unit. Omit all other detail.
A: **220** °
